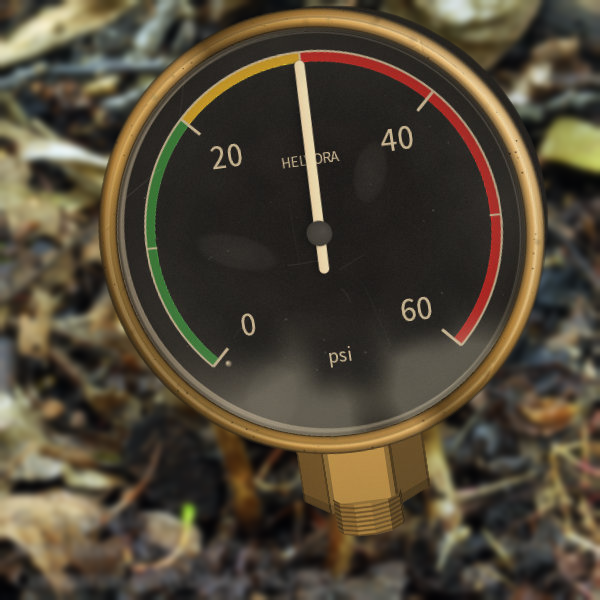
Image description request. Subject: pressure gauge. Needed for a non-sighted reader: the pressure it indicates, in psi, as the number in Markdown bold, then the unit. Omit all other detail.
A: **30** psi
